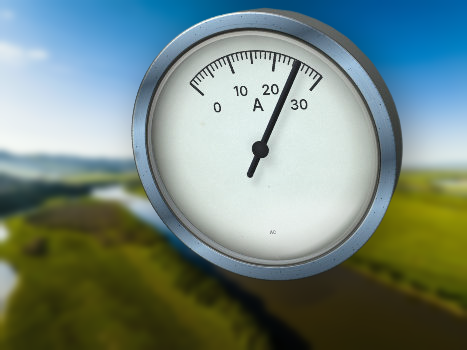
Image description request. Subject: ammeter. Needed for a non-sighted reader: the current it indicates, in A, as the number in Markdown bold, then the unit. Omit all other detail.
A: **25** A
